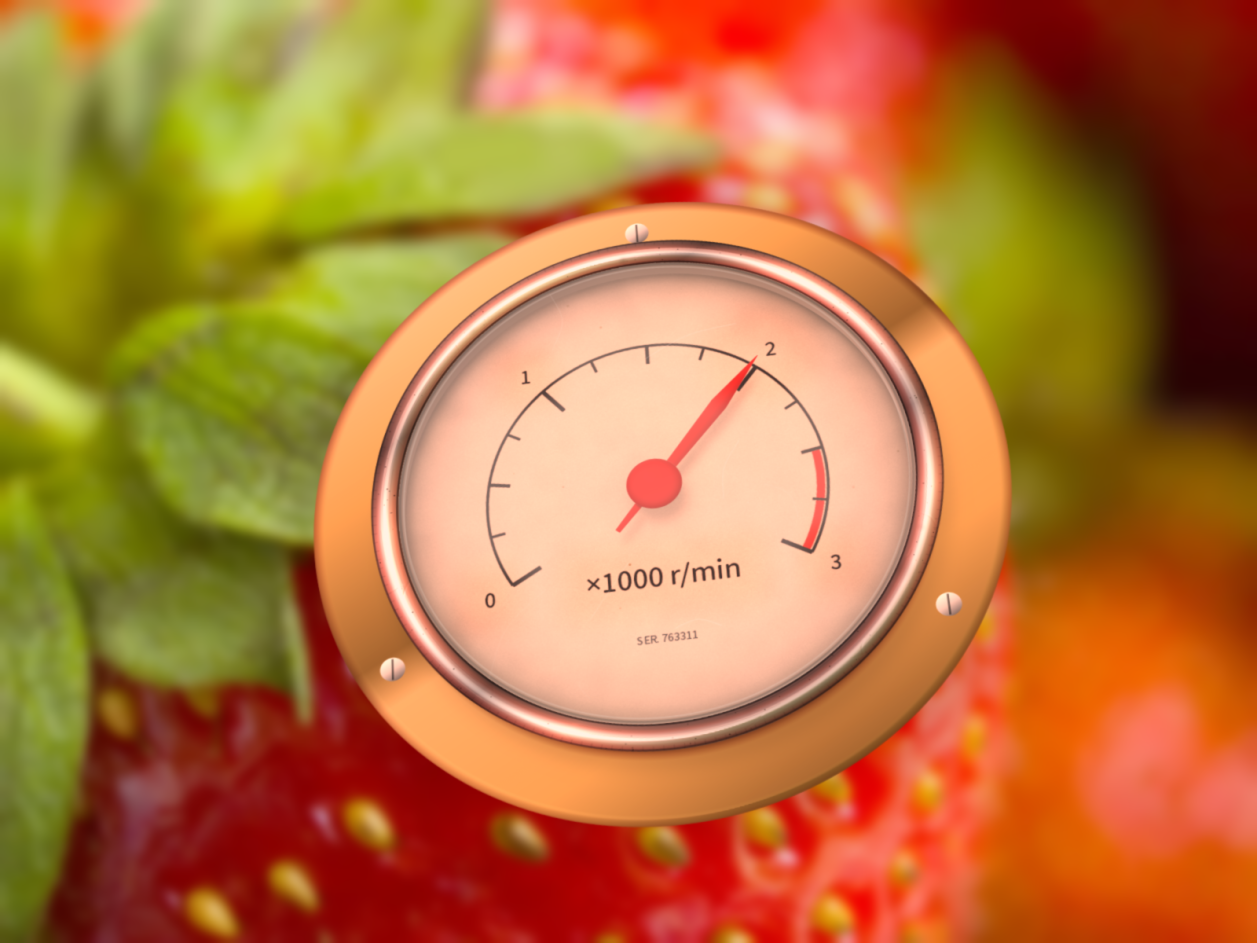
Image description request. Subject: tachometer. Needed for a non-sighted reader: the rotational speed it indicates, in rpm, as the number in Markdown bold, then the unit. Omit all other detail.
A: **2000** rpm
